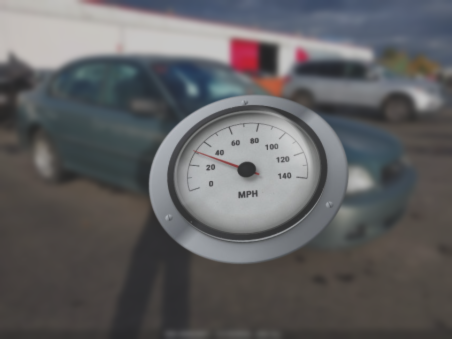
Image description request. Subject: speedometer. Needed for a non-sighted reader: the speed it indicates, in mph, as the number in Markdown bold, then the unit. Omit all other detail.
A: **30** mph
